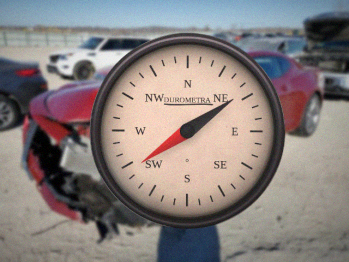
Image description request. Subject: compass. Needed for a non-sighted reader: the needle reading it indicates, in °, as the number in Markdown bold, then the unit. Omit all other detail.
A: **235** °
